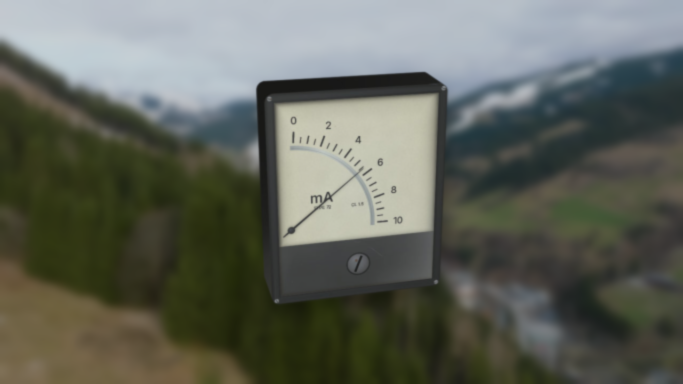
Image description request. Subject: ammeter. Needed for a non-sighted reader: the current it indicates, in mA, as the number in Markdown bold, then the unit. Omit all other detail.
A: **5.5** mA
